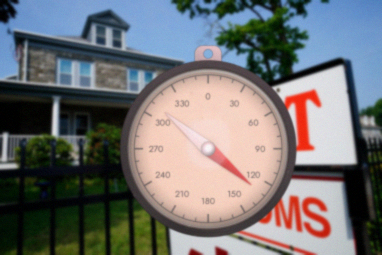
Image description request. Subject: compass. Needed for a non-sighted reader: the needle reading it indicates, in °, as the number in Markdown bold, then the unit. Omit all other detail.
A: **130** °
